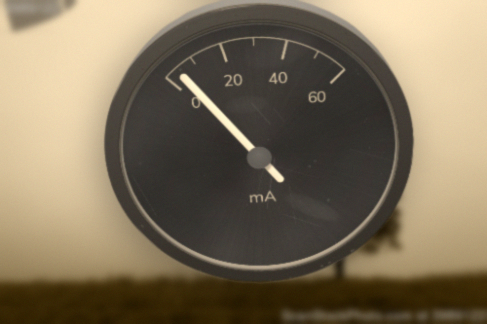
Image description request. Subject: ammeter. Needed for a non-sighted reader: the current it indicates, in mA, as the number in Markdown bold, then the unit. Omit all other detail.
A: **5** mA
